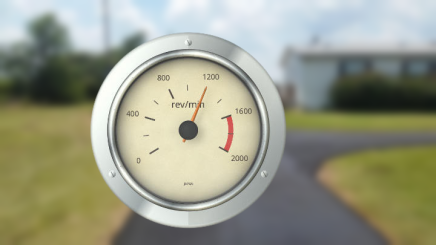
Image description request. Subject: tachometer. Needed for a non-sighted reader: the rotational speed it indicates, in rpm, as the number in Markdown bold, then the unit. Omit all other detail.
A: **1200** rpm
